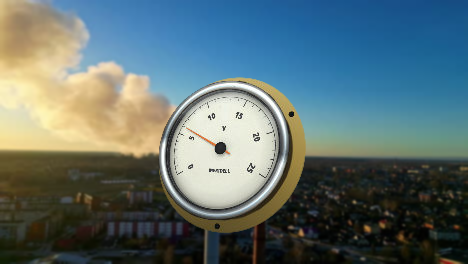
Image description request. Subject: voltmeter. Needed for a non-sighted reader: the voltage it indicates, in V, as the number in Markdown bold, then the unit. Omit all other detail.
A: **6** V
